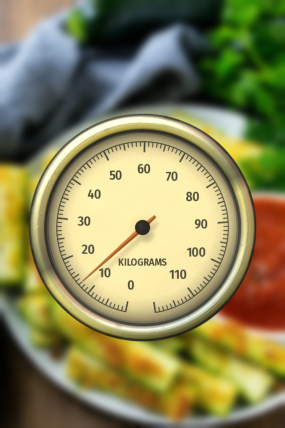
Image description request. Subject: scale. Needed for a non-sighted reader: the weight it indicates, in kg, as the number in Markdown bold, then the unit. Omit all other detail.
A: **13** kg
